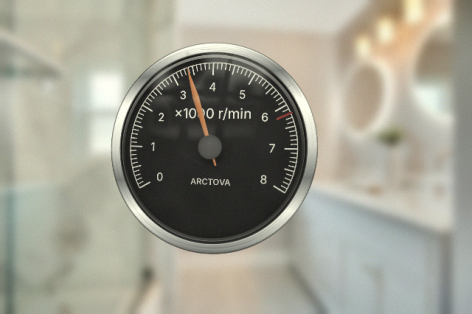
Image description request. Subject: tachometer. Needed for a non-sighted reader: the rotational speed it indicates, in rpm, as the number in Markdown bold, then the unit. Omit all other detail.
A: **3400** rpm
